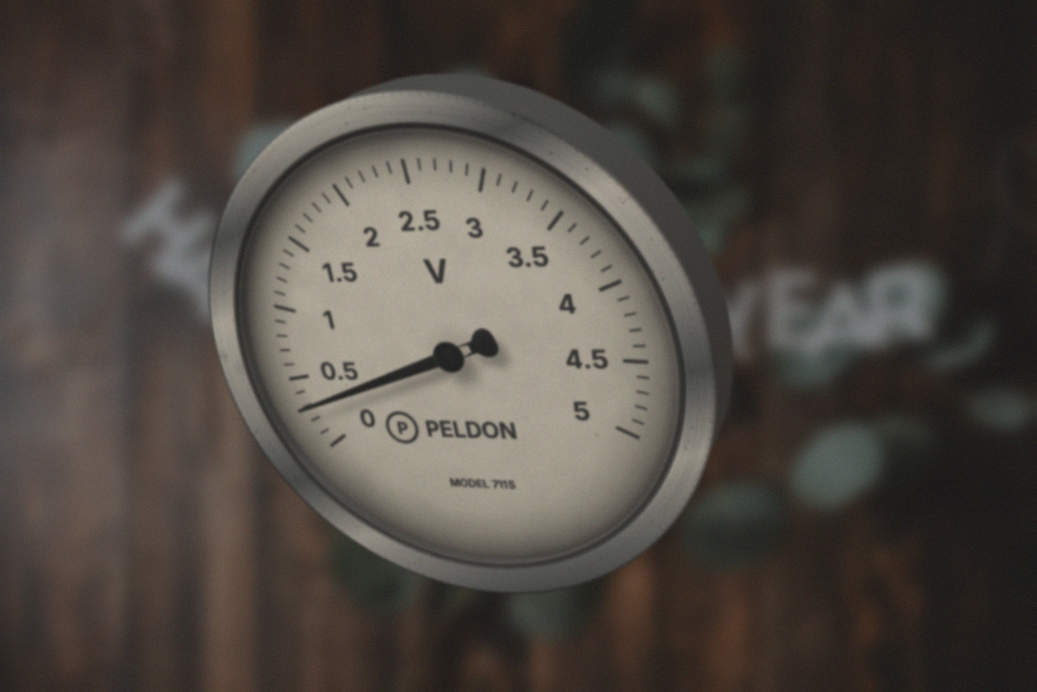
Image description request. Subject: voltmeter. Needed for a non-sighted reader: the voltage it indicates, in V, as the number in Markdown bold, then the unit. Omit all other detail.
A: **0.3** V
